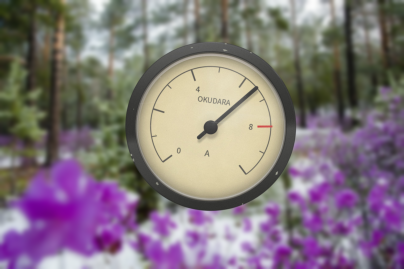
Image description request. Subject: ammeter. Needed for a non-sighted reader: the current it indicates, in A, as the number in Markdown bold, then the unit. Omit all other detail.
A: **6.5** A
